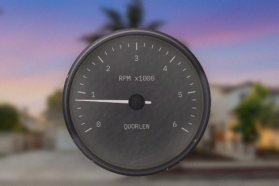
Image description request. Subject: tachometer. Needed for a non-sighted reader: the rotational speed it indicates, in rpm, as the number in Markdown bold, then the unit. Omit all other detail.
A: **800** rpm
